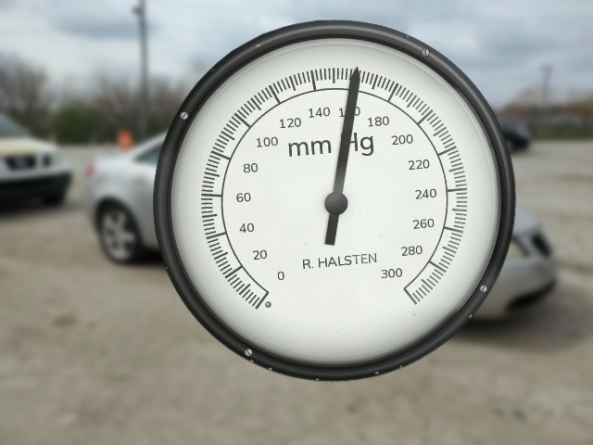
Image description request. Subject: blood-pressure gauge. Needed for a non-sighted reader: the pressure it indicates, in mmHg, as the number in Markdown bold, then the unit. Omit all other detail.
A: **160** mmHg
